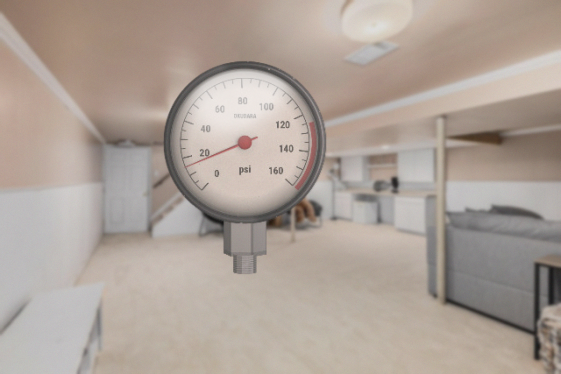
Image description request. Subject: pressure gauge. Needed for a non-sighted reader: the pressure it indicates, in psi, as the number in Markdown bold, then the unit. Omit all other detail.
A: **15** psi
